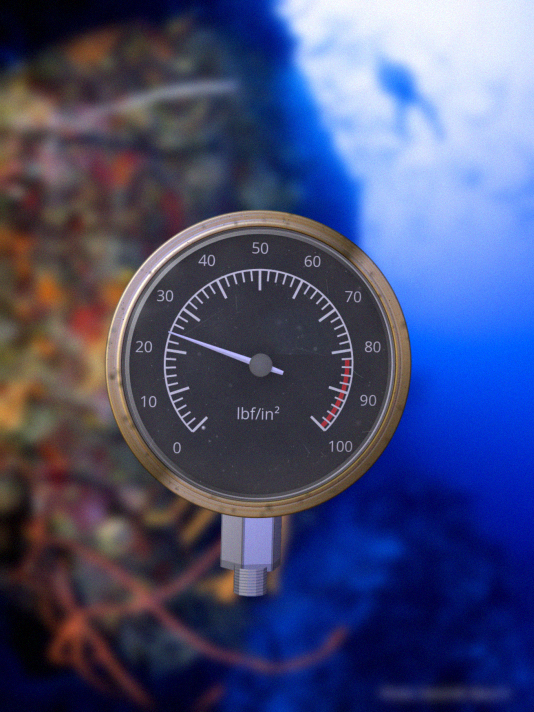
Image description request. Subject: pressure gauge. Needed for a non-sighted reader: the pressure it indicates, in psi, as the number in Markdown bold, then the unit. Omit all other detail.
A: **24** psi
